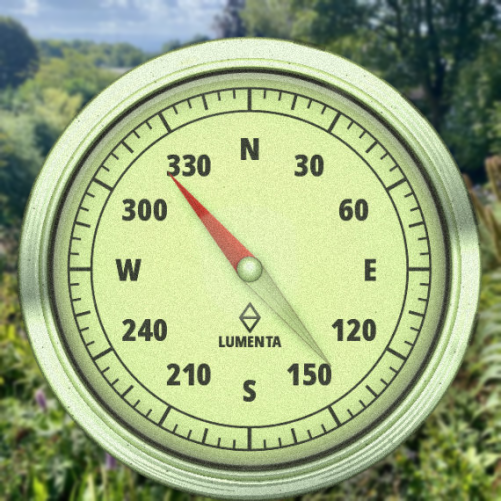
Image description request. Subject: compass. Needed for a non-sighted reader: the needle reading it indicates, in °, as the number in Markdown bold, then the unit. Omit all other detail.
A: **320** °
